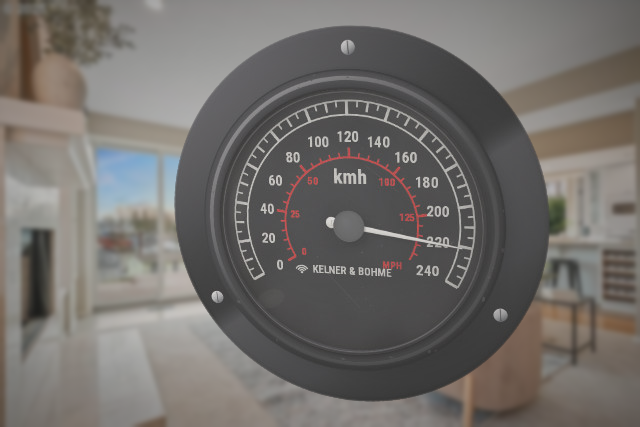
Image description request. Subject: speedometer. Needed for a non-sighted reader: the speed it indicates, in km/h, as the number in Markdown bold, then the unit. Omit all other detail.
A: **220** km/h
